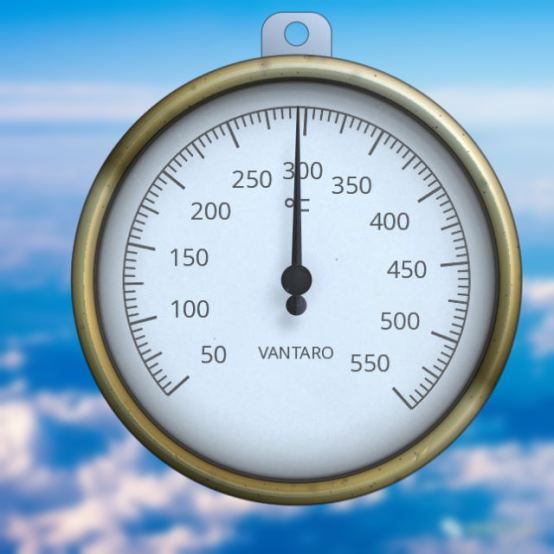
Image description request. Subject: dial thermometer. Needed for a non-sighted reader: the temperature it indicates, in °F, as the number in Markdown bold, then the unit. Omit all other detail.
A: **295** °F
